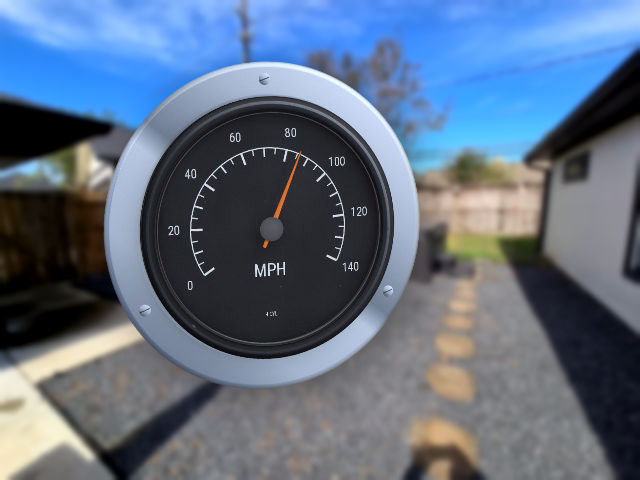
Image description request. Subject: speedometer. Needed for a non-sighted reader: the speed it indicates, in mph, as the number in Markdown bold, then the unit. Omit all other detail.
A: **85** mph
